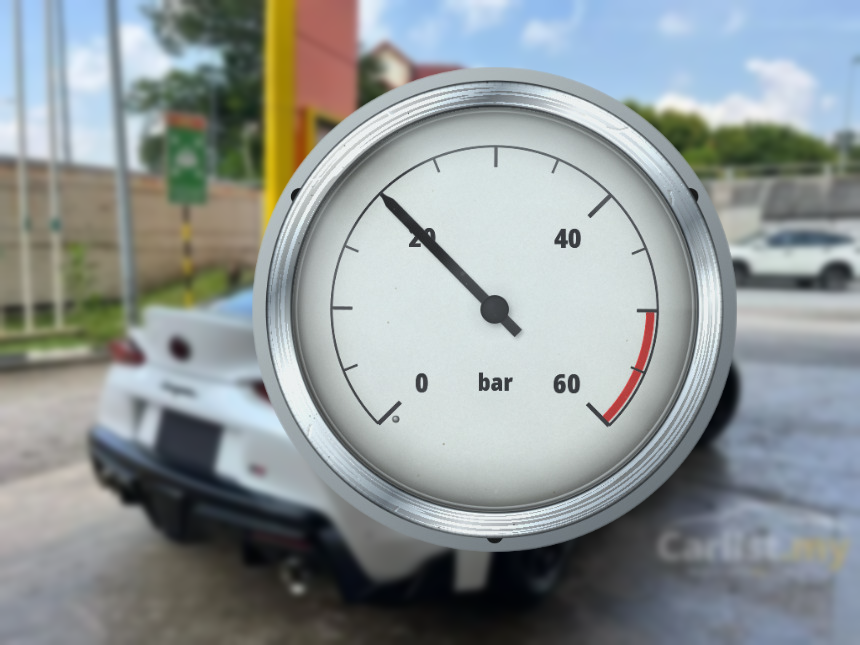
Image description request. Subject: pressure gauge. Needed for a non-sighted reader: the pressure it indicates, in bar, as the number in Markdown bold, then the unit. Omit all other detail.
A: **20** bar
